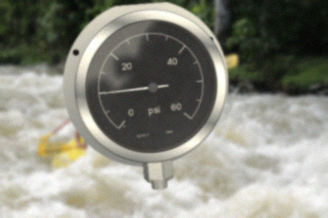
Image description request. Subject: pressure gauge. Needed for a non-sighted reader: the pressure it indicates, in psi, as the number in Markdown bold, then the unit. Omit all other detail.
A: **10** psi
